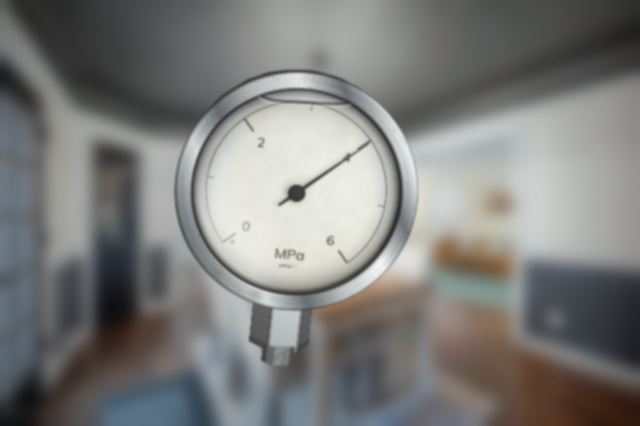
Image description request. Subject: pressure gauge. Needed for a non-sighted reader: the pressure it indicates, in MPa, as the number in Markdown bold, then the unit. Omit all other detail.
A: **4** MPa
